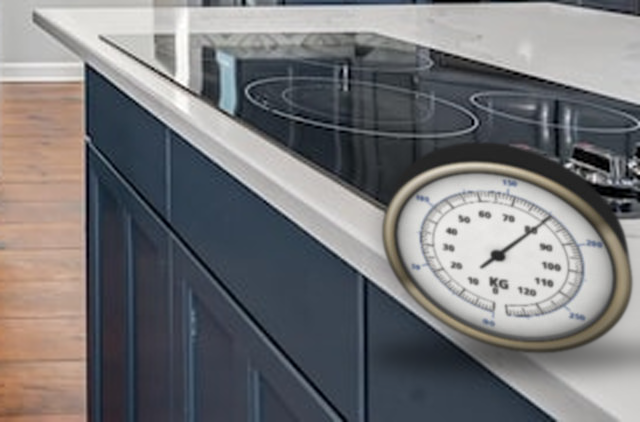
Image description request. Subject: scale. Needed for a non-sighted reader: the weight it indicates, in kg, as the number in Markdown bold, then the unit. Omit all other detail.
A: **80** kg
